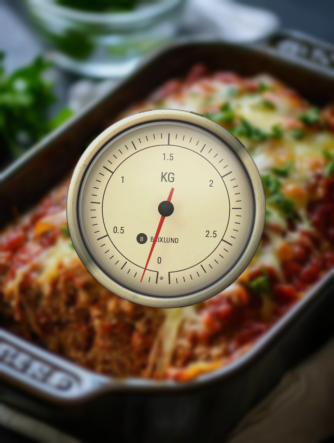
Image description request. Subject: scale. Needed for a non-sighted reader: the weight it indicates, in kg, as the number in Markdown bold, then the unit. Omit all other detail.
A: **0.1** kg
